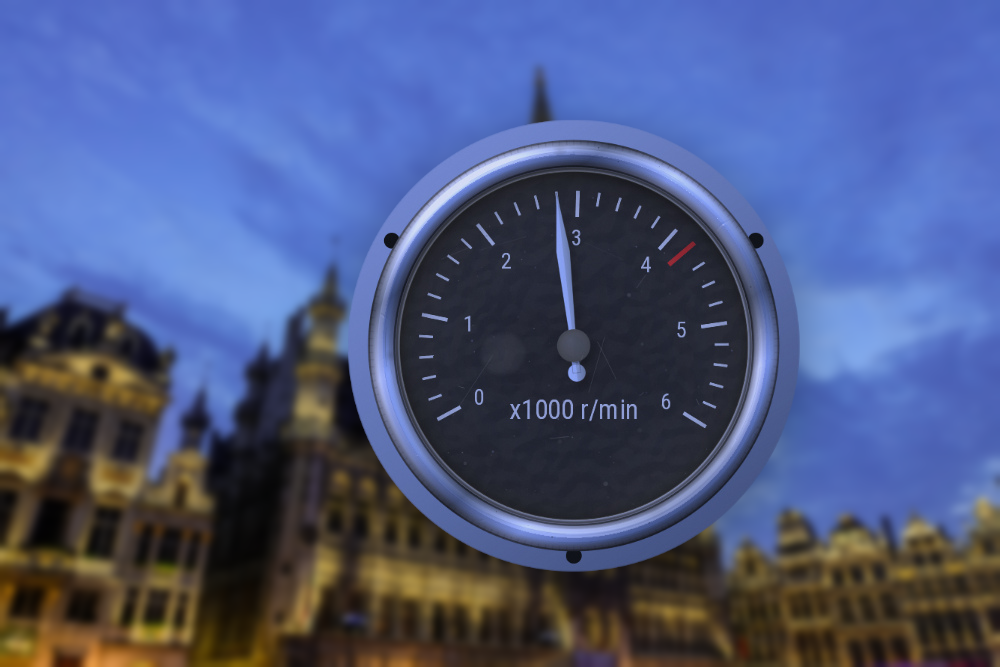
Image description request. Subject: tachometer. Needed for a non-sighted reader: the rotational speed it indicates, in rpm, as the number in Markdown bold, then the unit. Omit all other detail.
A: **2800** rpm
